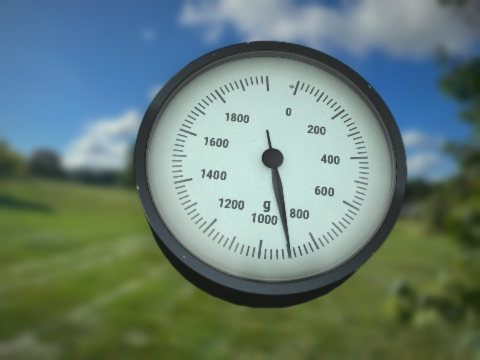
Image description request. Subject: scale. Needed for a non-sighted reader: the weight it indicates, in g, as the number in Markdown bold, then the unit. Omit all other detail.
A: **900** g
